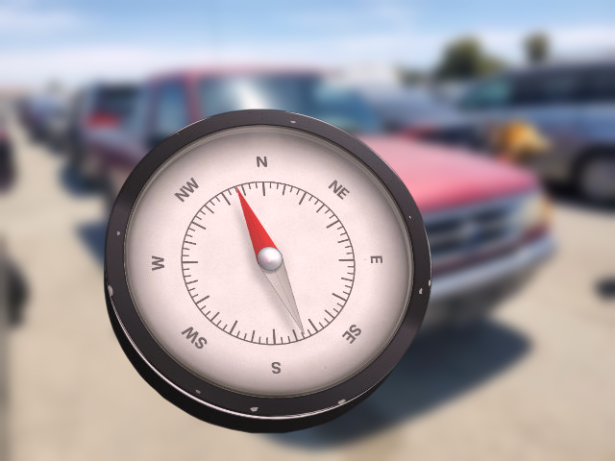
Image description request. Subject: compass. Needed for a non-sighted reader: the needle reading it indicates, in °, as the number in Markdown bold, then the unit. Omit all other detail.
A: **340** °
